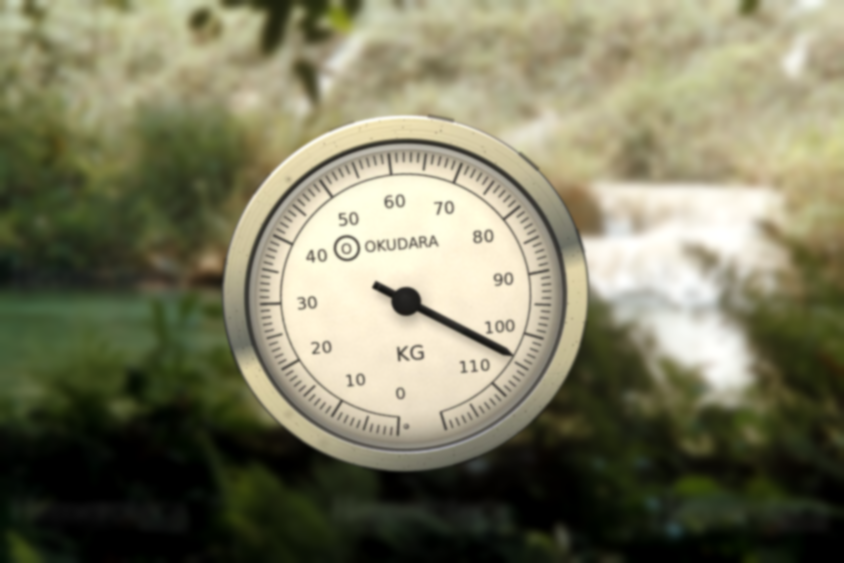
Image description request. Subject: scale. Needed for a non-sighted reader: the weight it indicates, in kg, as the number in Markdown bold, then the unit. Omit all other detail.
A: **104** kg
